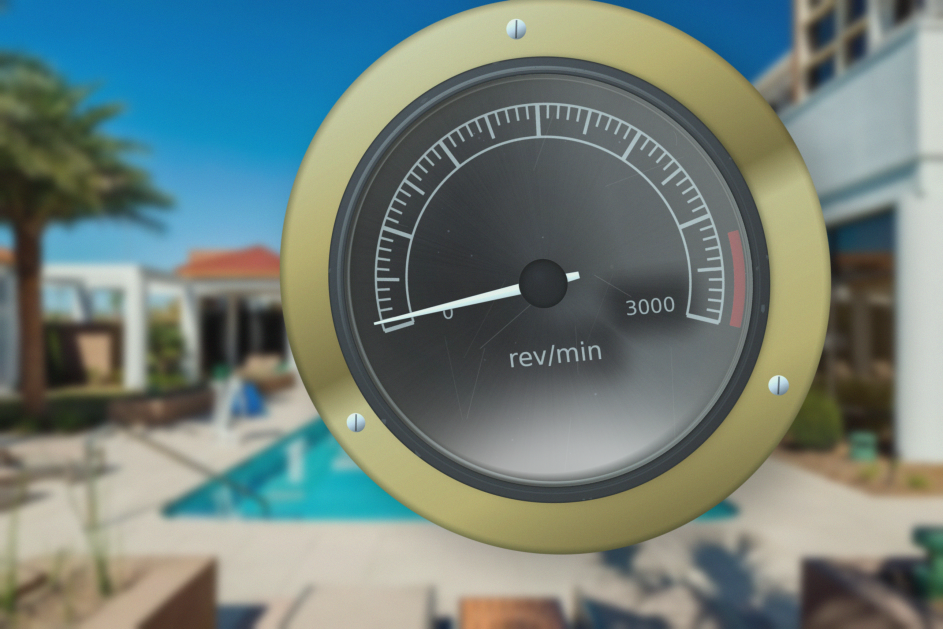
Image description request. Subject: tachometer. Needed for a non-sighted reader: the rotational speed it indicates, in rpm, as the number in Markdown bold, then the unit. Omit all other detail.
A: **50** rpm
